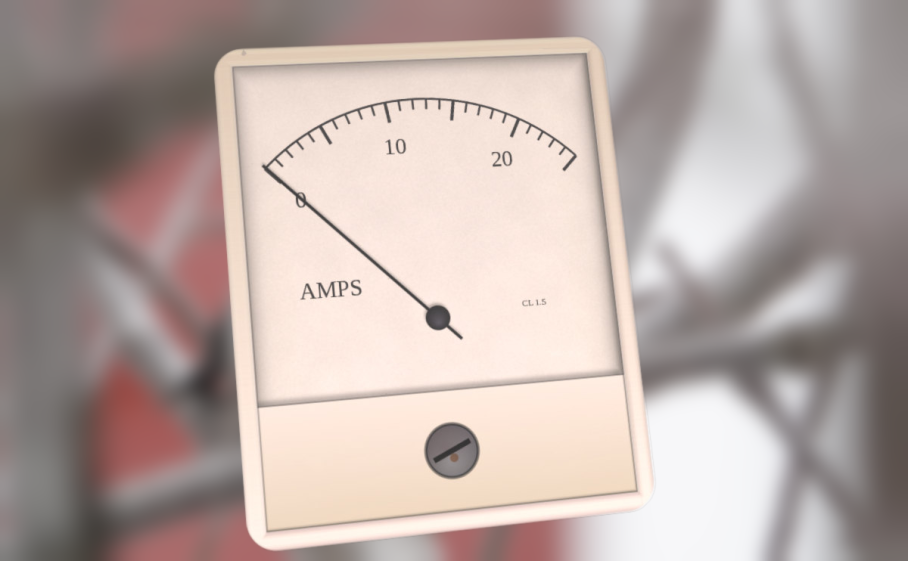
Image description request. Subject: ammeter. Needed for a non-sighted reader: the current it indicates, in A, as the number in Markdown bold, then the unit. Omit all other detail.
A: **0** A
